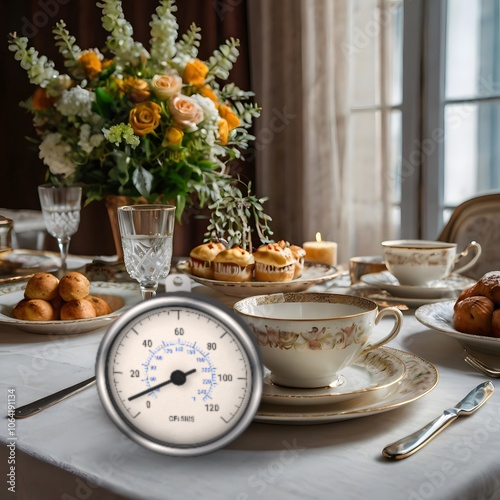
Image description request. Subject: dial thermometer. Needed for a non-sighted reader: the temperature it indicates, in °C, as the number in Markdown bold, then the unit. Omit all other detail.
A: **8** °C
